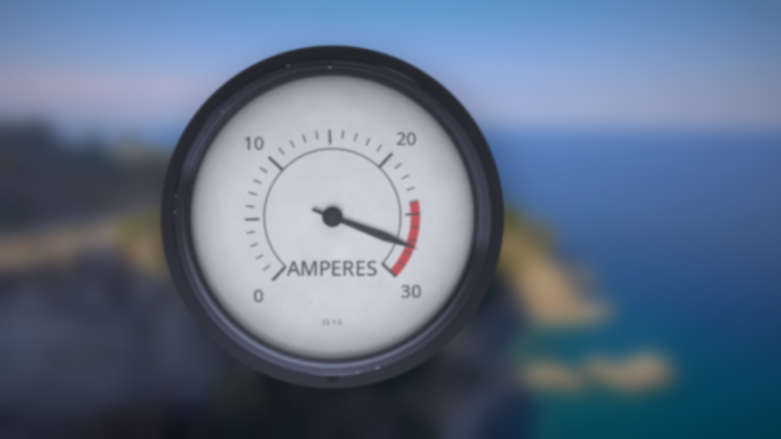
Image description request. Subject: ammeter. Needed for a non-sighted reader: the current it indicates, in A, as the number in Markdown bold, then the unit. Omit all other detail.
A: **27.5** A
